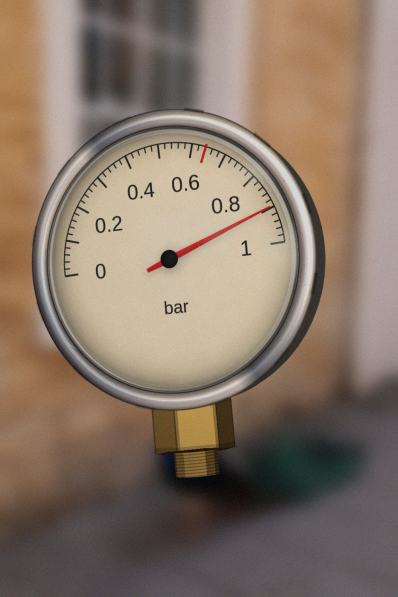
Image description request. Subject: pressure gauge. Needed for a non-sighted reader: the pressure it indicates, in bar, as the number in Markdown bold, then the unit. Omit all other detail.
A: **0.9** bar
